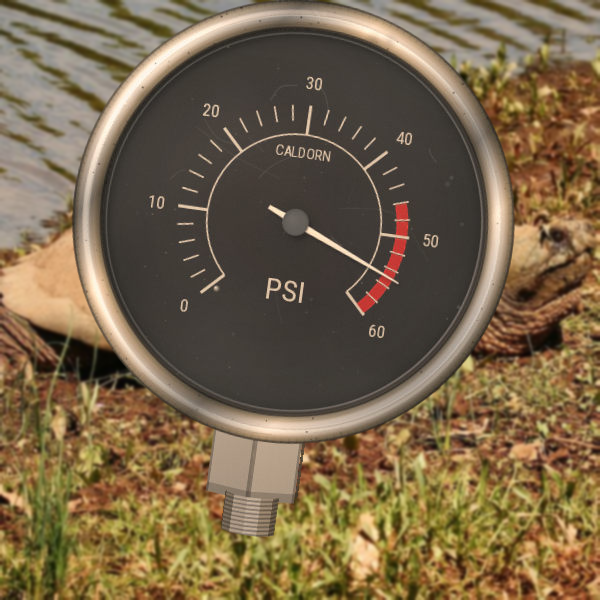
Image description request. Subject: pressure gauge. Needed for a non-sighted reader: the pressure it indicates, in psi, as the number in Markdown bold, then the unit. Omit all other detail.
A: **55** psi
